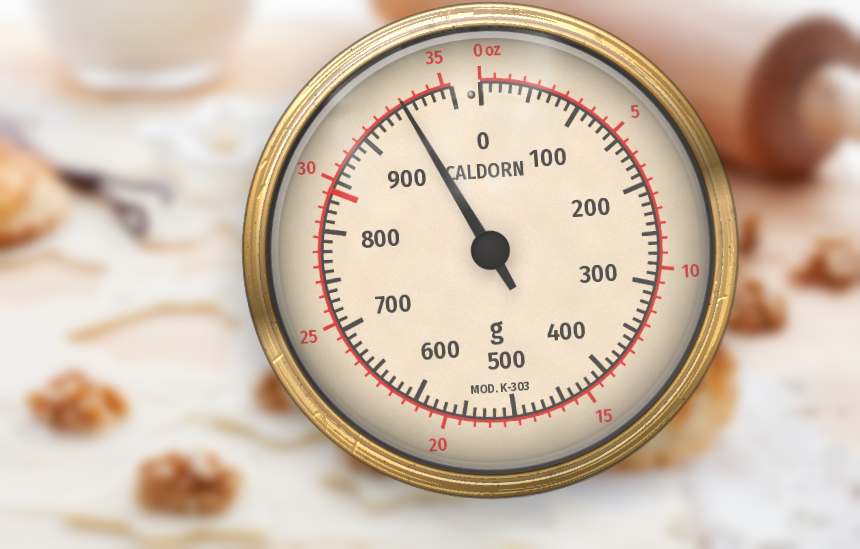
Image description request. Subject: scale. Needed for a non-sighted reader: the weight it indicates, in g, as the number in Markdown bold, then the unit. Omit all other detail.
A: **950** g
